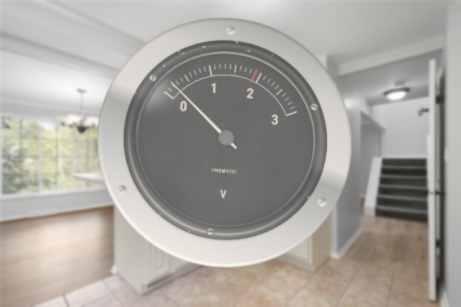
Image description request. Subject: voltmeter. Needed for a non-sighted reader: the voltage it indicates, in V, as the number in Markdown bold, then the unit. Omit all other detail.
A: **0.2** V
